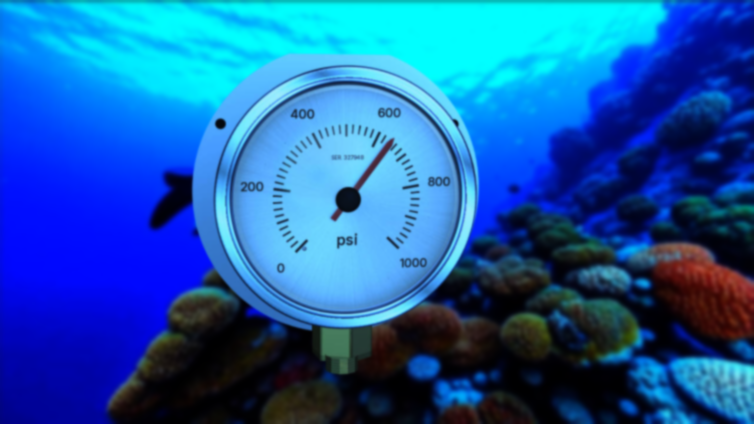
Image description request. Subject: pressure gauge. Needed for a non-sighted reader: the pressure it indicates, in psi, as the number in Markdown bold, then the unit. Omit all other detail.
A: **640** psi
